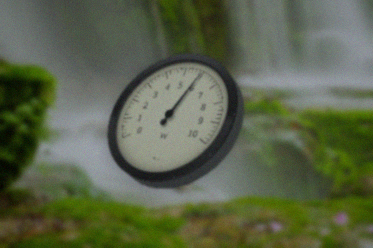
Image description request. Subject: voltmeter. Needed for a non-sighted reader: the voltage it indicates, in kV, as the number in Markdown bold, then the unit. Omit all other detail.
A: **6** kV
